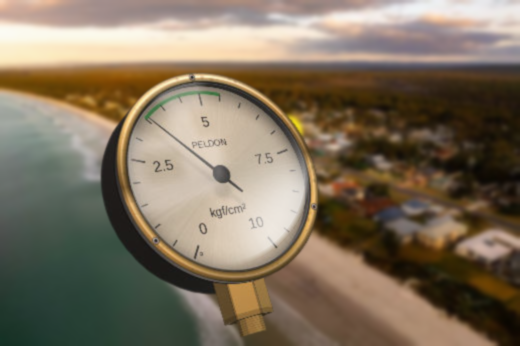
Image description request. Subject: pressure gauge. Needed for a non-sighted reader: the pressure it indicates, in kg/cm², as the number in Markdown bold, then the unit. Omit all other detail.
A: **3.5** kg/cm²
